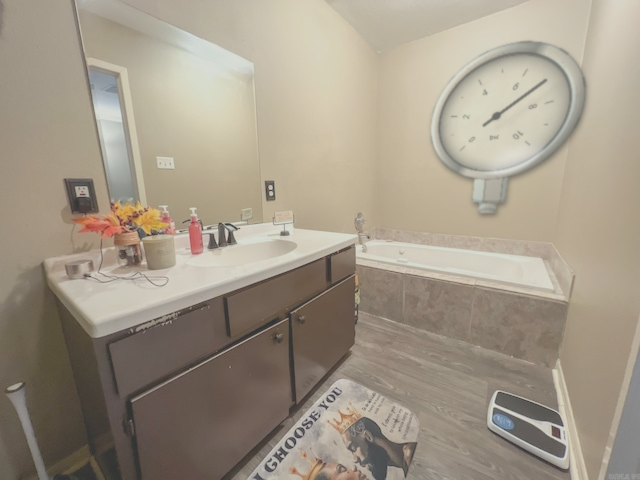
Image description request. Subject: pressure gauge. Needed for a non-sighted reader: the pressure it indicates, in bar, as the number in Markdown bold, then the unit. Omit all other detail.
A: **7** bar
